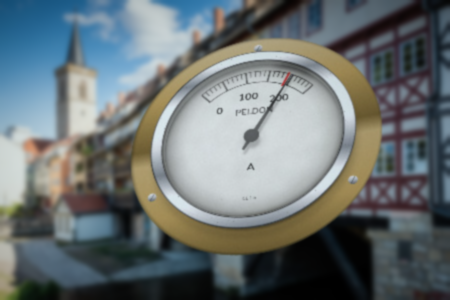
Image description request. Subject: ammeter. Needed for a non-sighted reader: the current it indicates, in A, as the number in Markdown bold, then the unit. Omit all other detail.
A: **200** A
